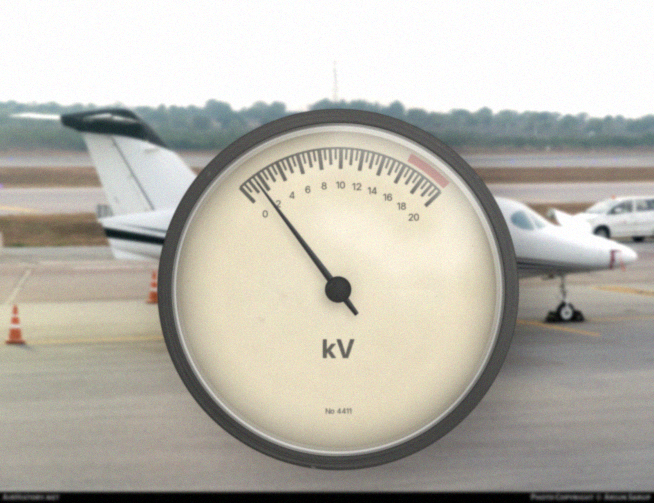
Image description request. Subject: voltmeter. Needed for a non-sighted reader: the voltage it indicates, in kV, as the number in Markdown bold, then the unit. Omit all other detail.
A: **1.5** kV
